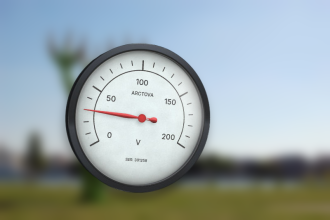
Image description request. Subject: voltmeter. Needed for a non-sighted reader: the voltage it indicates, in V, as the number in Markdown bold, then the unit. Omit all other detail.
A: **30** V
